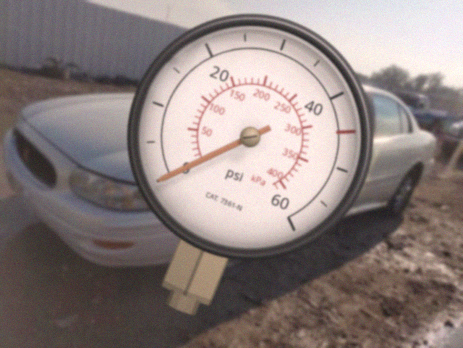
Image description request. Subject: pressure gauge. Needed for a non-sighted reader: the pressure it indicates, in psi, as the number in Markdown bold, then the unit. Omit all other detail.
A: **0** psi
